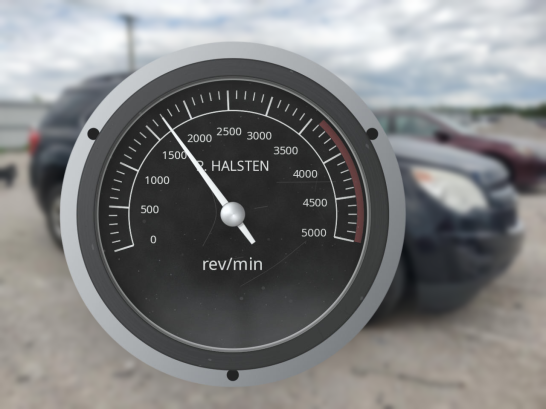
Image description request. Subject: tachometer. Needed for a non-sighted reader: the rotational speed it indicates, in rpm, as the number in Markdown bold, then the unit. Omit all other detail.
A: **1700** rpm
